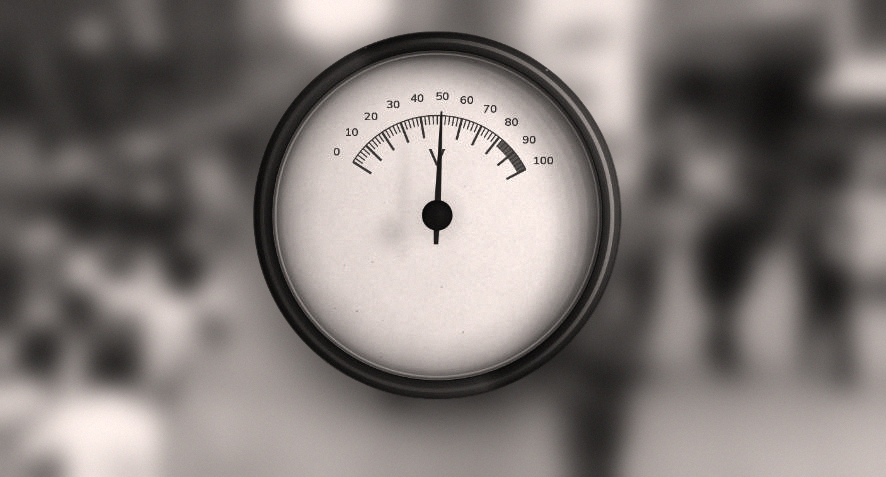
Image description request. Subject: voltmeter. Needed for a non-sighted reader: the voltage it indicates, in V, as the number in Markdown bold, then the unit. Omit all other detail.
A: **50** V
